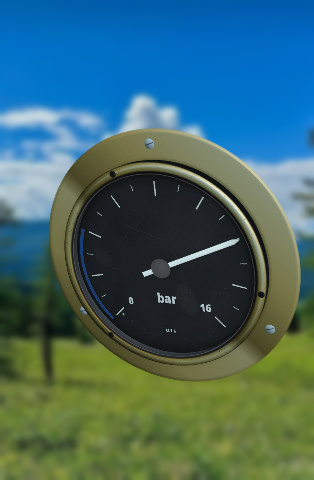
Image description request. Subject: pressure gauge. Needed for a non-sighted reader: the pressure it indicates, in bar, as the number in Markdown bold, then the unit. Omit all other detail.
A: **12** bar
